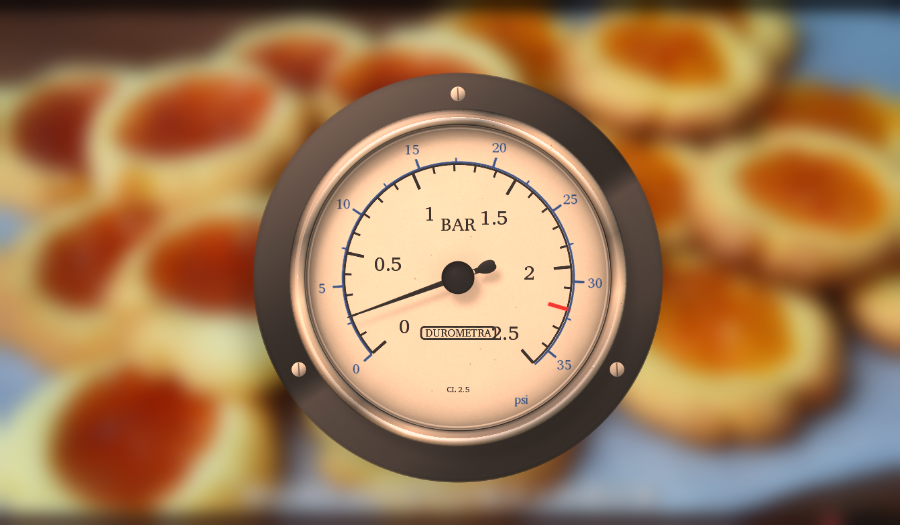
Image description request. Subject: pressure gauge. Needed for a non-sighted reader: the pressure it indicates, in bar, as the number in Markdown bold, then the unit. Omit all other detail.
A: **0.2** bar
